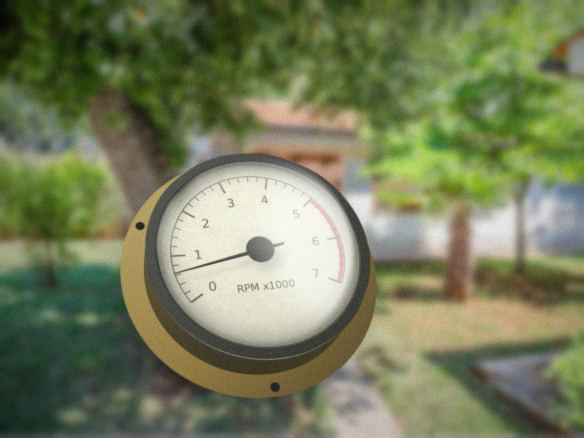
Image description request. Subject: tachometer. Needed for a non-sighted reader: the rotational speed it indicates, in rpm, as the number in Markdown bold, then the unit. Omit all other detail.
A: **600** rpm
